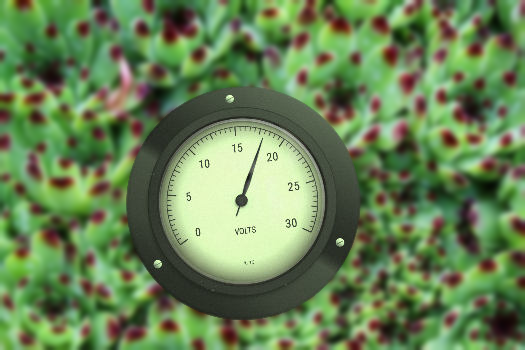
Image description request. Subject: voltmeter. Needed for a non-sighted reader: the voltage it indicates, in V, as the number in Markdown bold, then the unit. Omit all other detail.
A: **18** V
